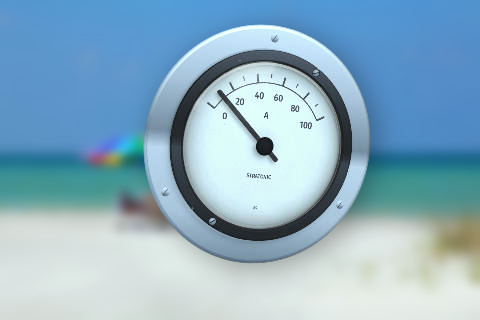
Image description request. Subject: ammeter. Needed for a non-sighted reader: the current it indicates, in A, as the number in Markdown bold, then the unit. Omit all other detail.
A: **10** A
